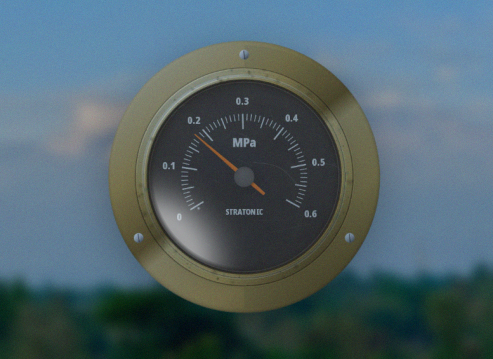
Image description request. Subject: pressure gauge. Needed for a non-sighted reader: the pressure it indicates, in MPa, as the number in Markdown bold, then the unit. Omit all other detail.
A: **0.18** MPa
